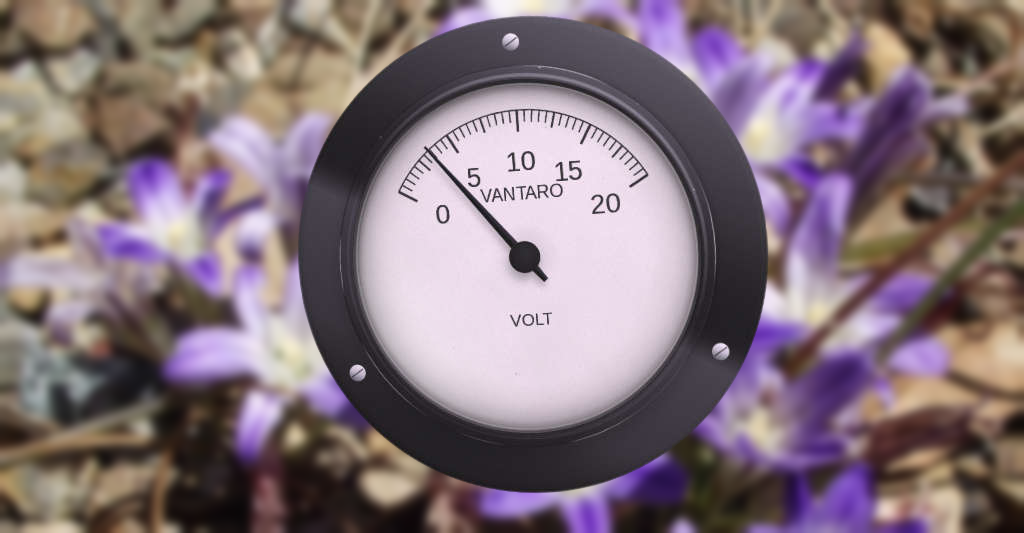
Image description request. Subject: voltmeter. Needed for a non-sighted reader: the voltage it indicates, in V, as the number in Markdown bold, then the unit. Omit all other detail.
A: **3.5** V
